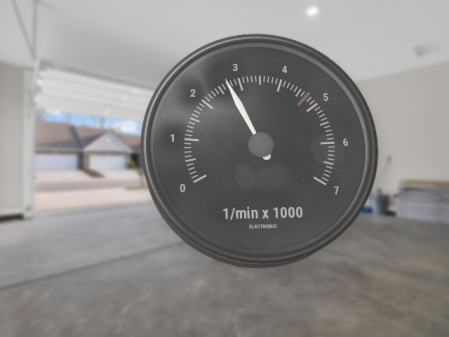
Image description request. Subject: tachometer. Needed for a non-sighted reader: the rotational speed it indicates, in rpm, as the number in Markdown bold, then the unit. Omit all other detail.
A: **2700** rpm
